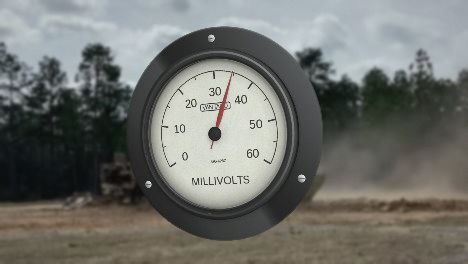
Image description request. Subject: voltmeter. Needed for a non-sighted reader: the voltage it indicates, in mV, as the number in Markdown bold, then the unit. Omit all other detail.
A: **35** mV
